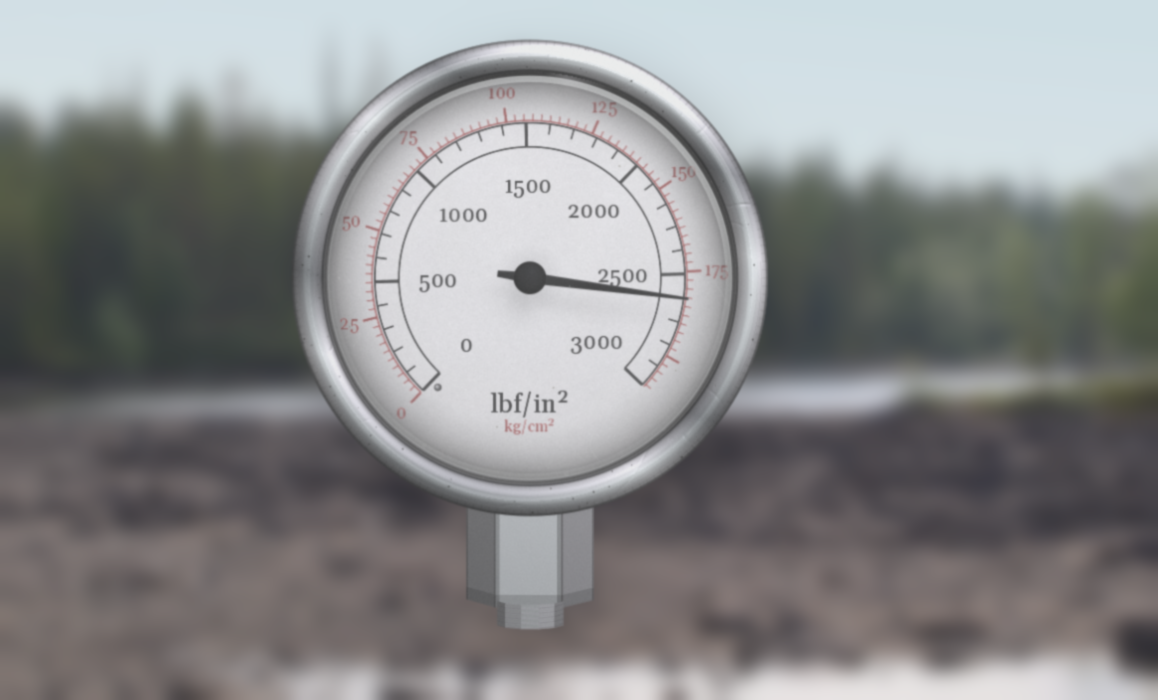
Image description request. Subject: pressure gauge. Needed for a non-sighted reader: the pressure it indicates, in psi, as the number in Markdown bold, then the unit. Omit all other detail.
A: **2600** psi
